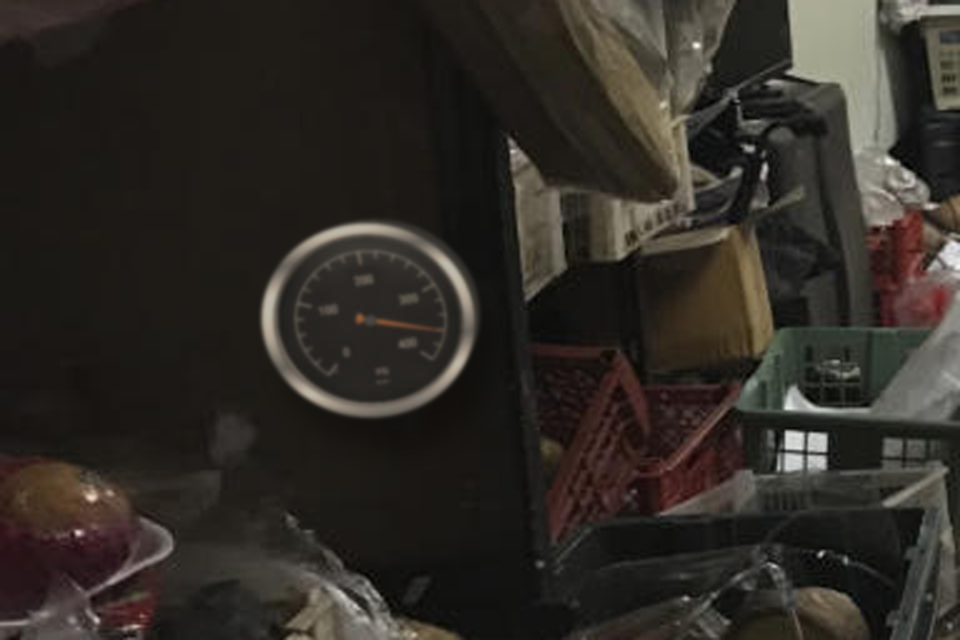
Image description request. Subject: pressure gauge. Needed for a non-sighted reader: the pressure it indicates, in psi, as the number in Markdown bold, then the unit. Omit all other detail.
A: **360** psi
